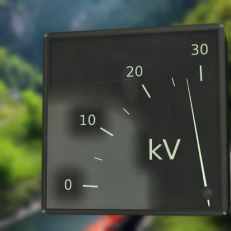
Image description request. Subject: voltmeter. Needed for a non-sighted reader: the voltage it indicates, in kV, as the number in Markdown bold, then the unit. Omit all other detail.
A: **27.5** kV
